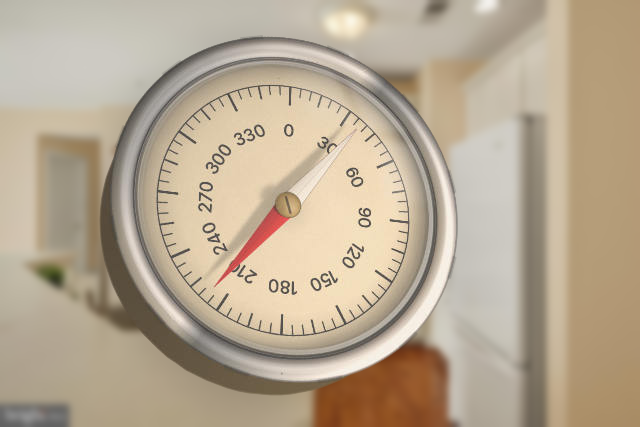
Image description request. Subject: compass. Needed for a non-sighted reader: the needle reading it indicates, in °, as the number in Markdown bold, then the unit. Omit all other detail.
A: **217.5** °
